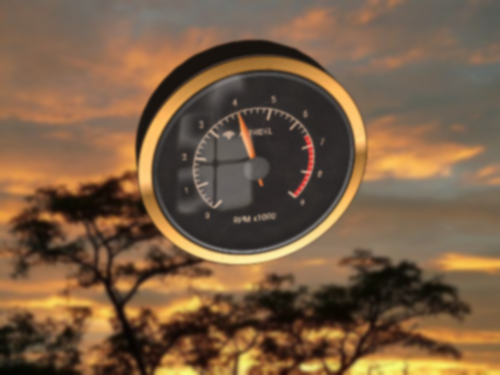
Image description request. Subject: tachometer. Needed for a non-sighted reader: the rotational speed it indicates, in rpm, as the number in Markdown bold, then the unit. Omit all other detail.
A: **4000** rpm
